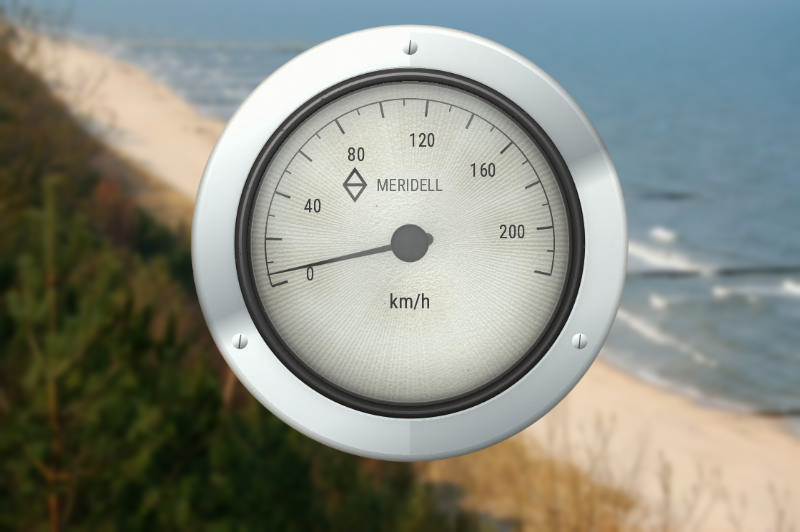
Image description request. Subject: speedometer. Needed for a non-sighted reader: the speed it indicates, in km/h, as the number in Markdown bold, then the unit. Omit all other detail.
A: **5** km/h
